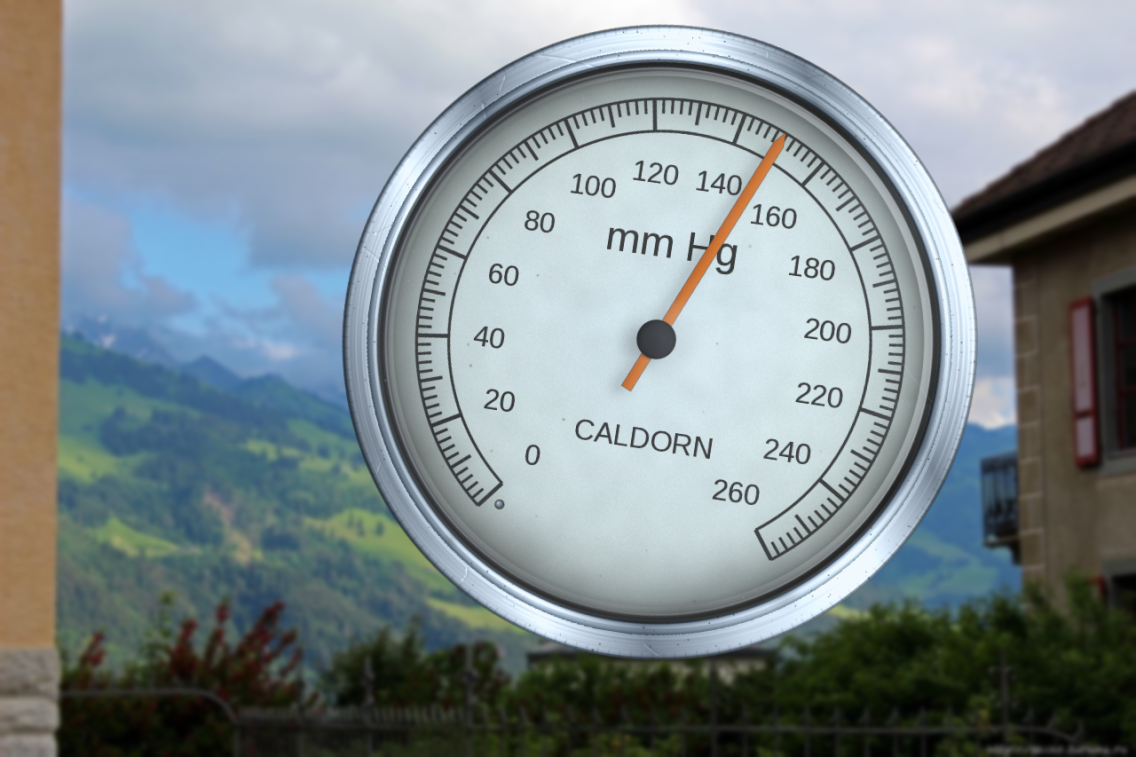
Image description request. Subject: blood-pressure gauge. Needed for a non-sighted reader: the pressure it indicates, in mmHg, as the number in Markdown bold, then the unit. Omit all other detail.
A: **150** mmHg
